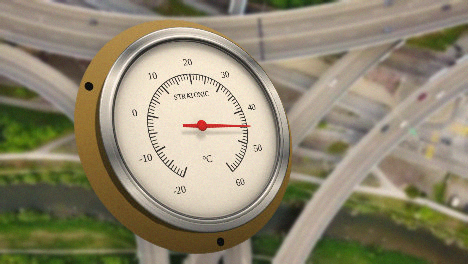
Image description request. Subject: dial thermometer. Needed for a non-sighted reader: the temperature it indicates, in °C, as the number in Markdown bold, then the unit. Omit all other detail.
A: **45** °C
